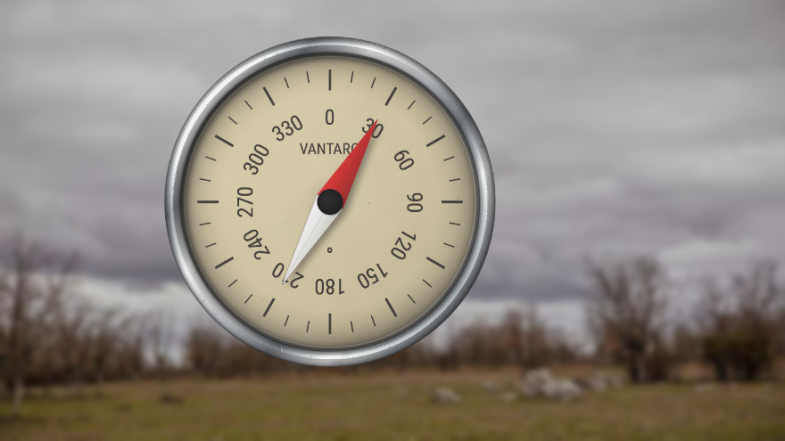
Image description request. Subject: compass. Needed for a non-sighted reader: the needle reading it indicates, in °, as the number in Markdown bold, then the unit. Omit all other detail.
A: **30** °
